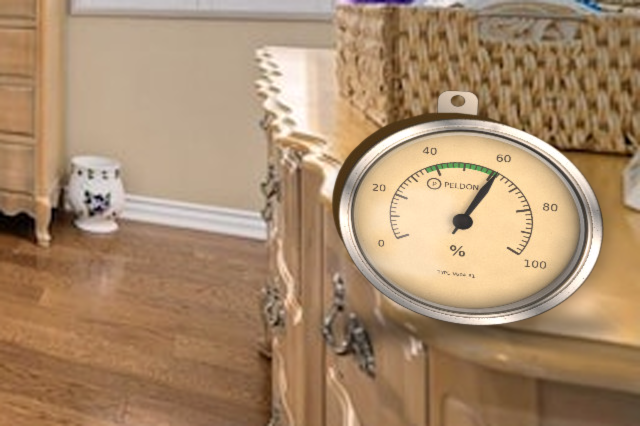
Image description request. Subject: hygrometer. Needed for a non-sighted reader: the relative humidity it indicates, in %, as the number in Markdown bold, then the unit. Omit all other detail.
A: **60** %
